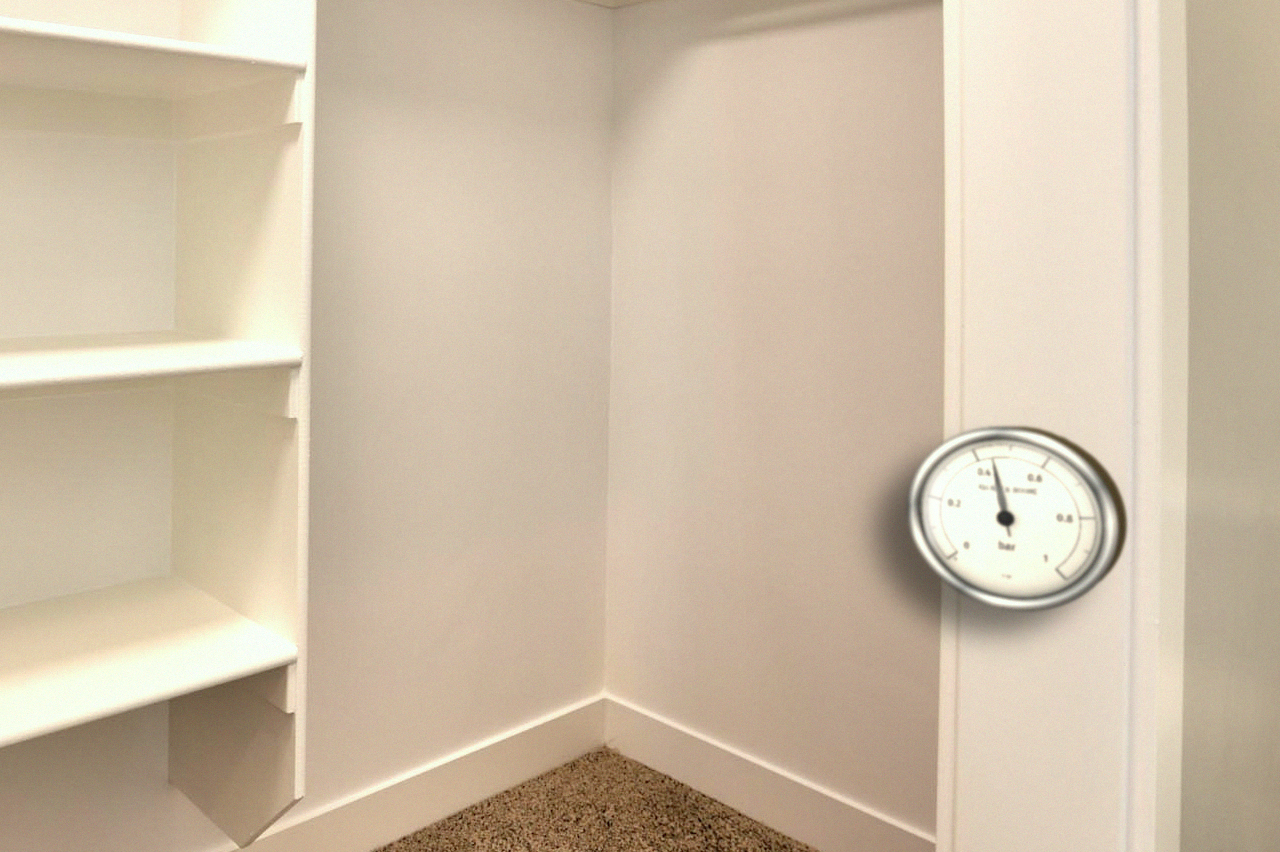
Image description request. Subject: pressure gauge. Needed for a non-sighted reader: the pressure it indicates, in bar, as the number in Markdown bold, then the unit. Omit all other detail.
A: **0.45** bar
